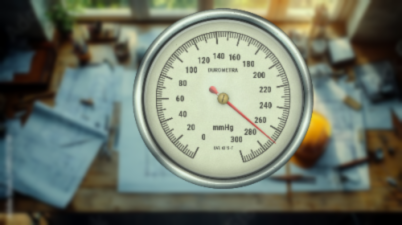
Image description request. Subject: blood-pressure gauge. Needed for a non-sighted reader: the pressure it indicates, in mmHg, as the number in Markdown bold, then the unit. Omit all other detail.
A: **270** mmHg
